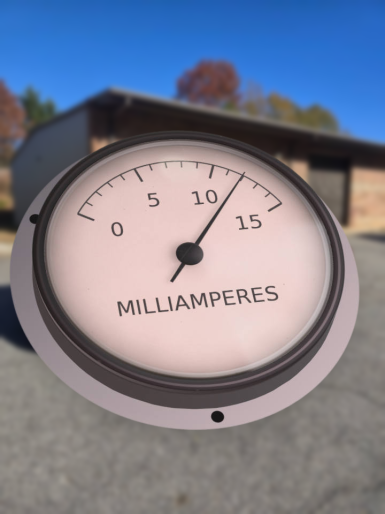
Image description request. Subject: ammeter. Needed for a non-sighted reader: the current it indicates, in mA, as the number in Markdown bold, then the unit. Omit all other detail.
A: **12** mA
